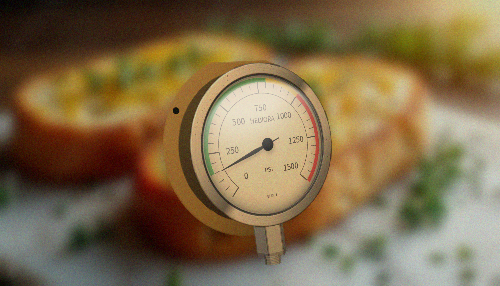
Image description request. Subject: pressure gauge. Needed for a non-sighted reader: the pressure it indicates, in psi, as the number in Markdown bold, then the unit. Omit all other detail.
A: **150** psi
